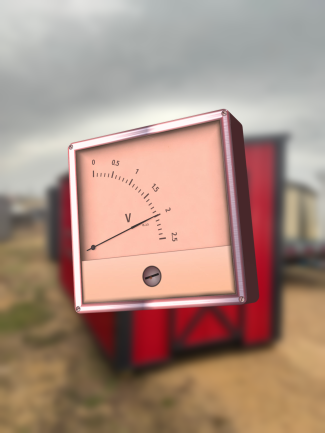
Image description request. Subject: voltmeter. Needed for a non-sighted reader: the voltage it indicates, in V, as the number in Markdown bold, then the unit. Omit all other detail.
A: **2** V
